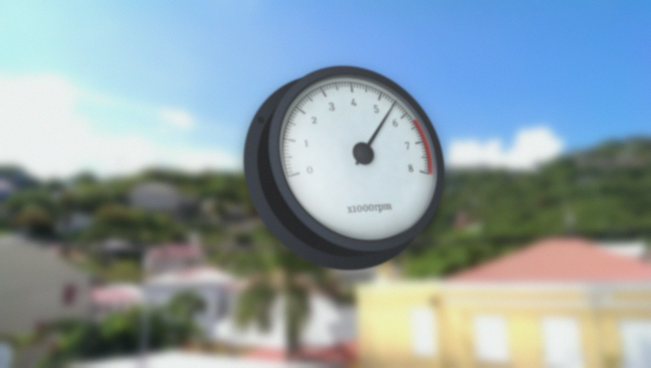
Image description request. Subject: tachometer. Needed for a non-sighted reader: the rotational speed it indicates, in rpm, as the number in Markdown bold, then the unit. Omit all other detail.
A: **5500** rpm
